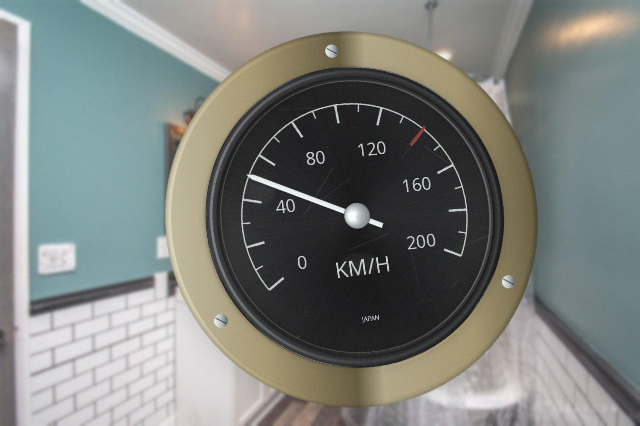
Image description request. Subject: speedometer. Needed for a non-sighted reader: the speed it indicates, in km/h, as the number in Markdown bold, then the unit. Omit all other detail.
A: **50** km/h
